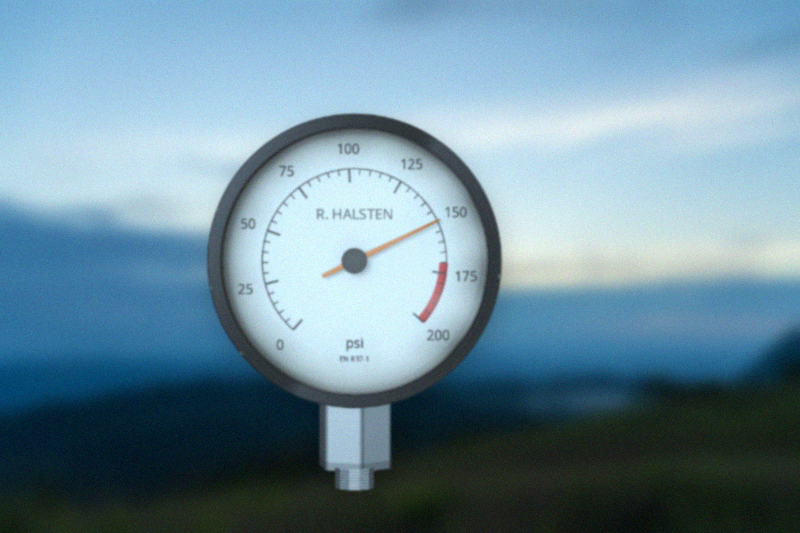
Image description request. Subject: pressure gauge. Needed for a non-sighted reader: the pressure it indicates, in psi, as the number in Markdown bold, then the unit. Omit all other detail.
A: **150** psi
